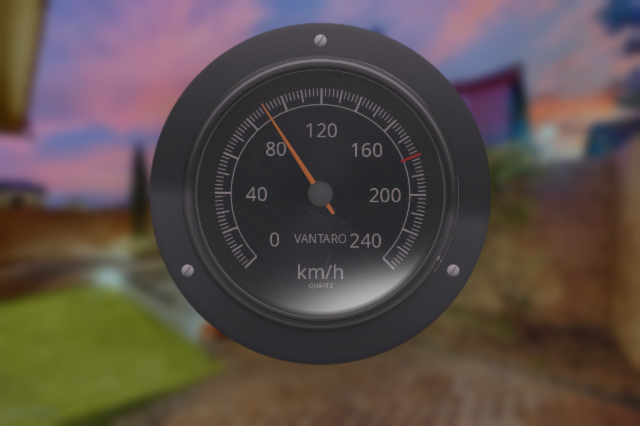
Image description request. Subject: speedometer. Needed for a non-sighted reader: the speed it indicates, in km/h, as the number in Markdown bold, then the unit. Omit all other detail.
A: **90** km/h
